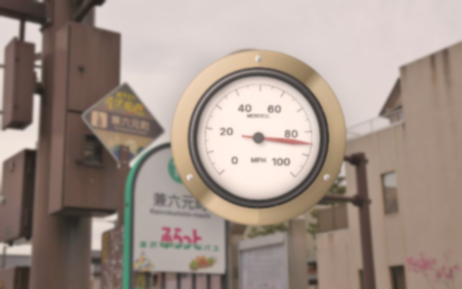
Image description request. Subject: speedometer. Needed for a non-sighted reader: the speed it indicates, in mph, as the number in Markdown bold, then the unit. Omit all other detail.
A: **85** mph
